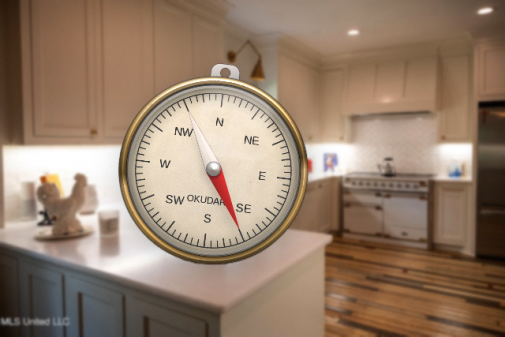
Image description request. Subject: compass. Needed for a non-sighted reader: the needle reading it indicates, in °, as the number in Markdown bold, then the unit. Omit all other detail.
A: **150** °
